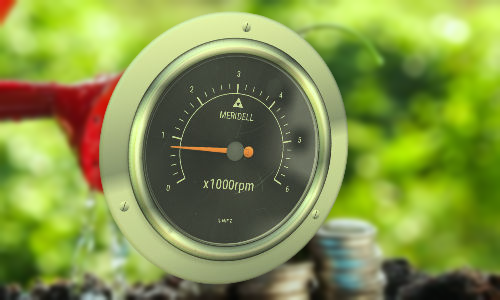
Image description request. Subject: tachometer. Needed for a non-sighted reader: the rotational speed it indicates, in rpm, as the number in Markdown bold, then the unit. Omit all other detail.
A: **800** rpm
